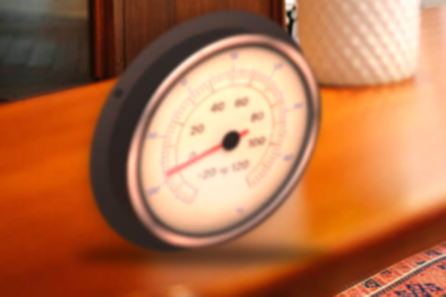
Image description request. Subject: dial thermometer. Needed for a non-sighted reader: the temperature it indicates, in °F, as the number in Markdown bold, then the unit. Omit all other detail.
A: **0** °F
